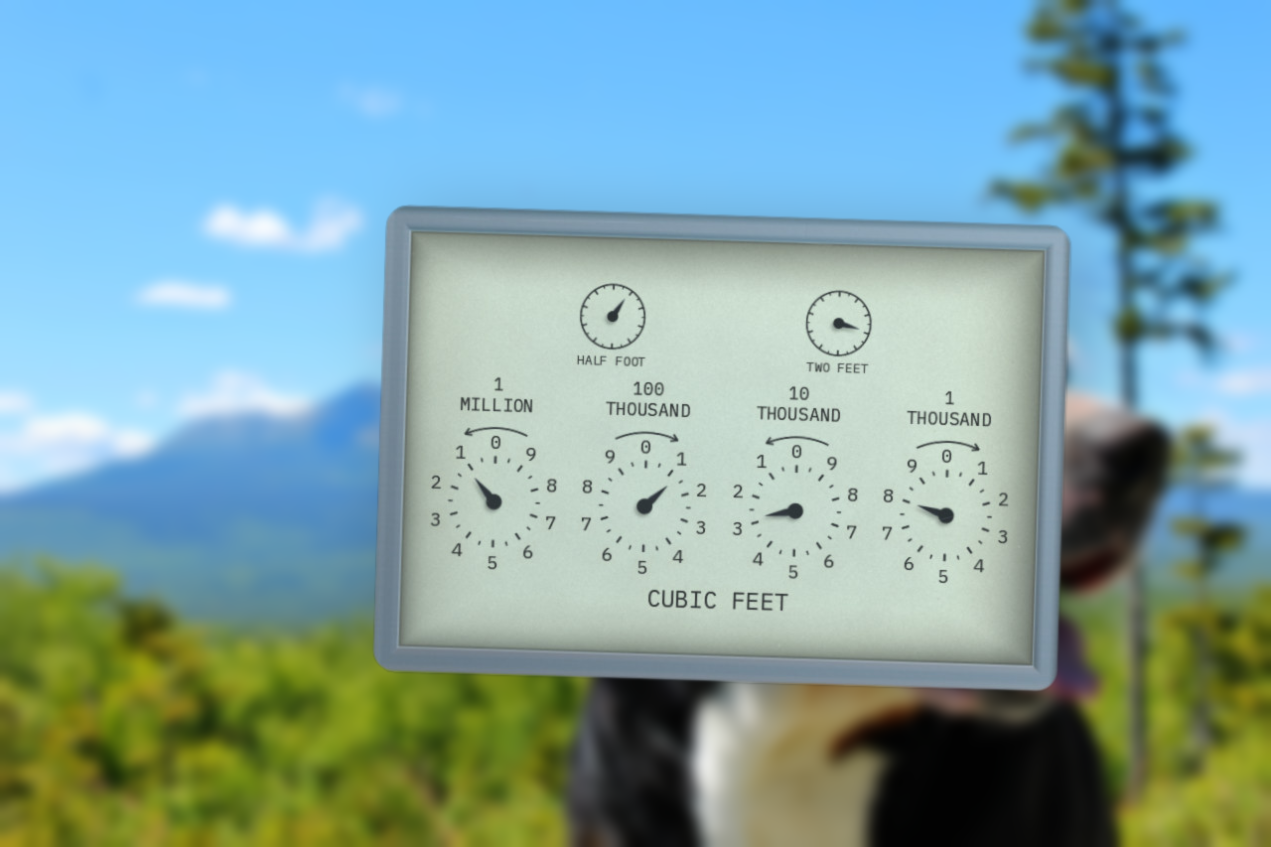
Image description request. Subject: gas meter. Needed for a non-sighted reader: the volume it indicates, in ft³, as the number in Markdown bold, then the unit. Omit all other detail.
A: **112800** ft³
